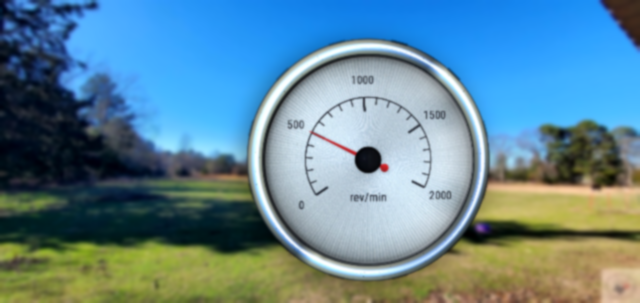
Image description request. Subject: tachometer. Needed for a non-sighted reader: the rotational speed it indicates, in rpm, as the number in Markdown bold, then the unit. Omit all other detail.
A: **500** rpm
